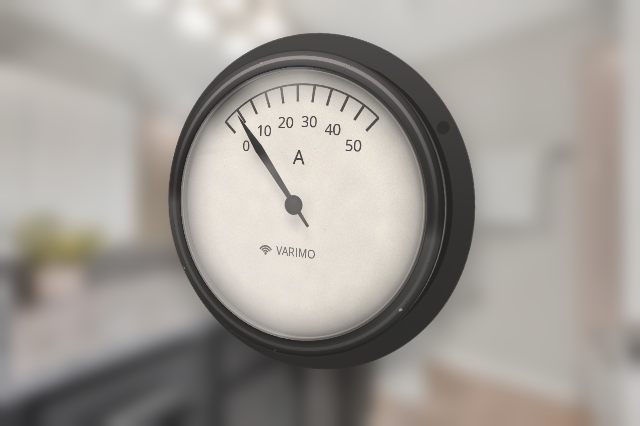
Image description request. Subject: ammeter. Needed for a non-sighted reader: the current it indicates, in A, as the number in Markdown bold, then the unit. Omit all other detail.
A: **5** A
